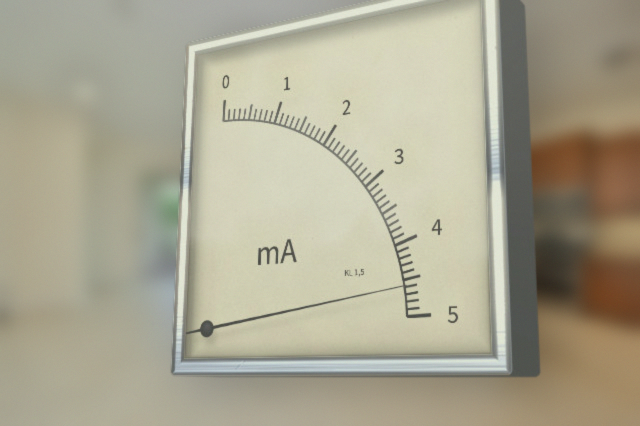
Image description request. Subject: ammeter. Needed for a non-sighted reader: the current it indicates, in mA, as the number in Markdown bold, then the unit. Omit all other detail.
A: **4.6** mA
